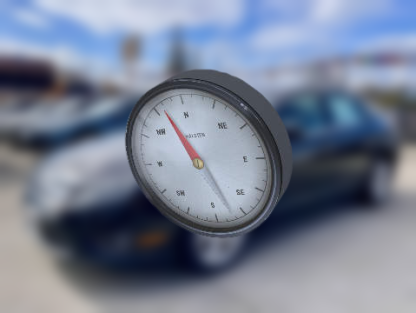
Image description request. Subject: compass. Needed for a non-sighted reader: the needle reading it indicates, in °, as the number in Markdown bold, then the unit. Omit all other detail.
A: **340** °
